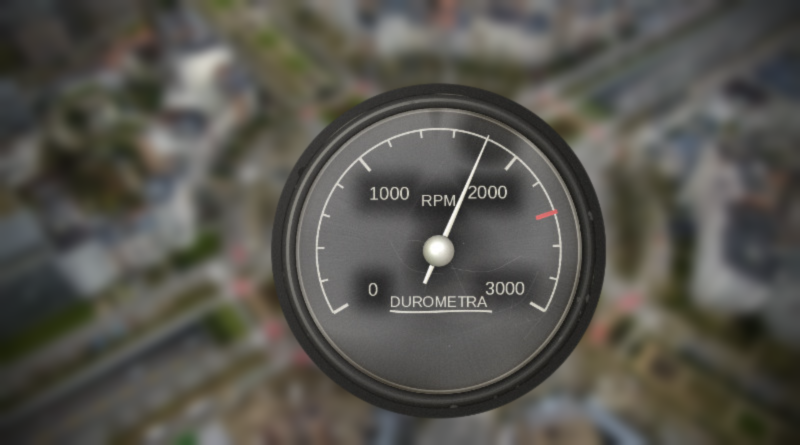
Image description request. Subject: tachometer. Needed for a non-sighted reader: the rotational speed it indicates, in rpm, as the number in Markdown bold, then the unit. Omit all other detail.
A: **1800** rpm
